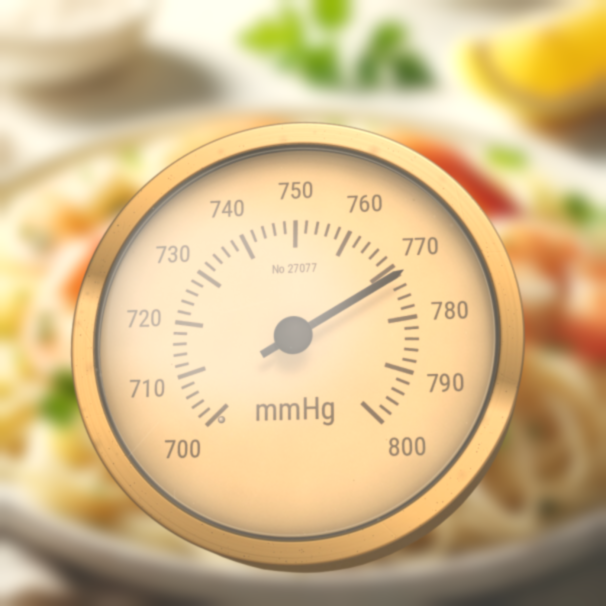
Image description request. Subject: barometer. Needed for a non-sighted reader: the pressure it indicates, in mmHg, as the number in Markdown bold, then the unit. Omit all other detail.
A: **772** mmHg
